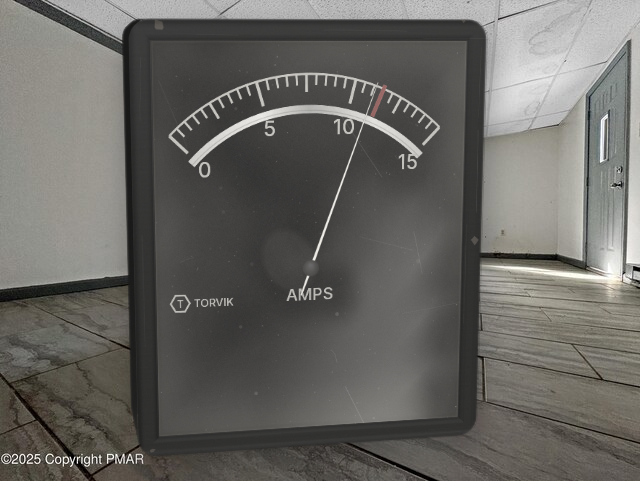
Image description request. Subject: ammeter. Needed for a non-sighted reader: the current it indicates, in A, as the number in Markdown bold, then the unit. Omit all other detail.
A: **11** A
